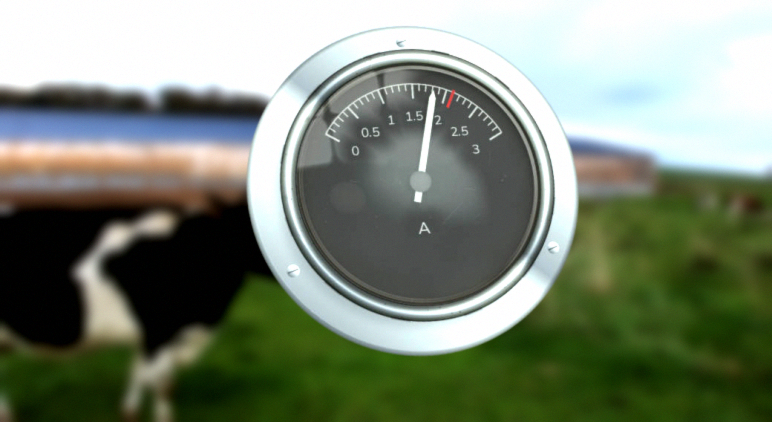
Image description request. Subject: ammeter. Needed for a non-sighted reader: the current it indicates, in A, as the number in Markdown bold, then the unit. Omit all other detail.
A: **1.8** A
